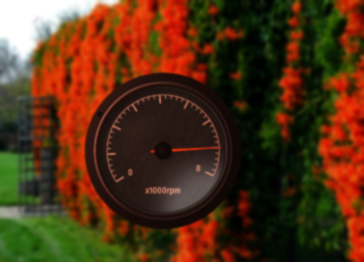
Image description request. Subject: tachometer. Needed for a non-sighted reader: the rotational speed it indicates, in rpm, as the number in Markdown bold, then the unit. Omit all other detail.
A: **7000** rpm
